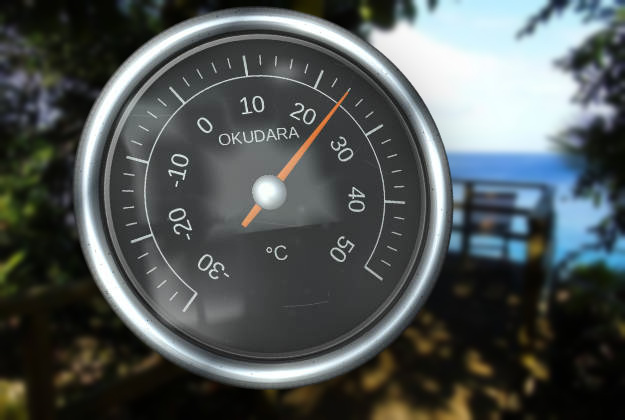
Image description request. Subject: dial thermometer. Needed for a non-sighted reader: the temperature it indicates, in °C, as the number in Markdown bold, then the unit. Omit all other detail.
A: **24** °C
